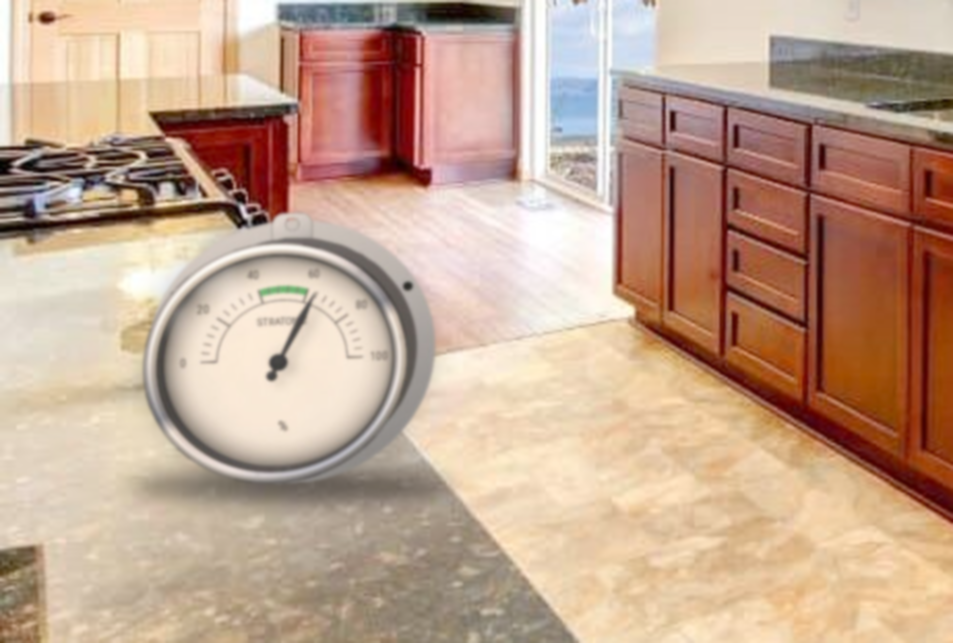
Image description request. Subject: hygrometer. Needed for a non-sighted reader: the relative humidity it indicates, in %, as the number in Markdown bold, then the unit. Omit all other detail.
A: **64** %
